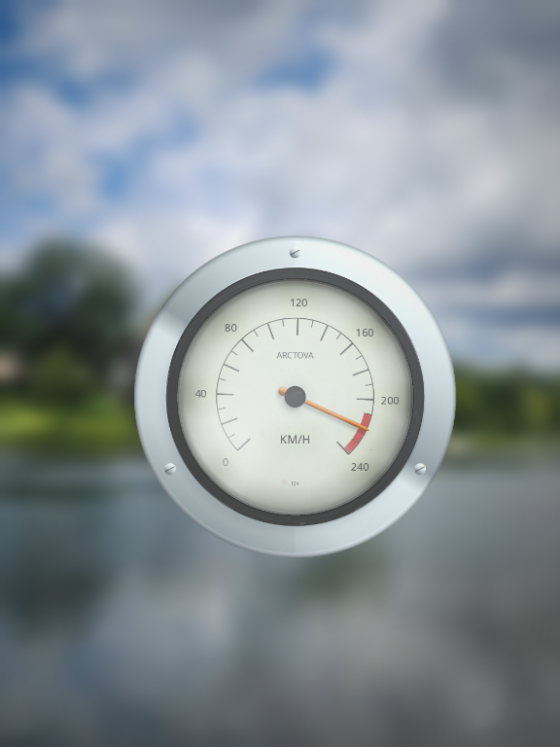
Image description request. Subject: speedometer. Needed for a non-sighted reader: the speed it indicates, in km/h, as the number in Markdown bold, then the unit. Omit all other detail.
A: **220** km/h
